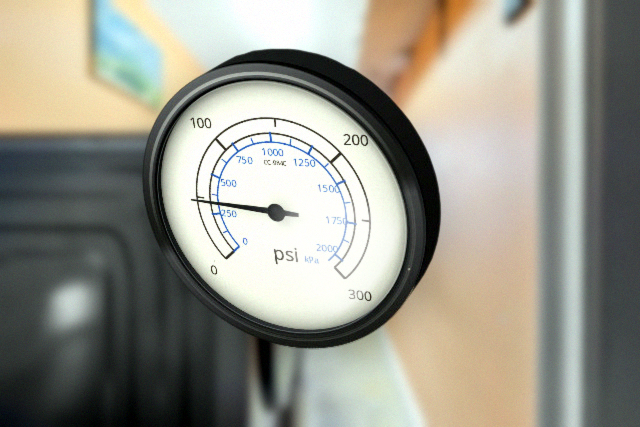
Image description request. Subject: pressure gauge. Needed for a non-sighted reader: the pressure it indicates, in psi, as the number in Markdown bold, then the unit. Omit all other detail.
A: **50** psi
